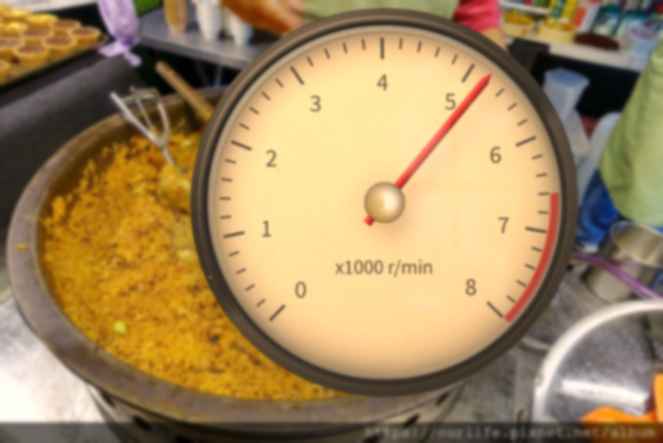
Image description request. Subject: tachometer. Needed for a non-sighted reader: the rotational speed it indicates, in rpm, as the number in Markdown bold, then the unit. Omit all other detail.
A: **5200** rpm
